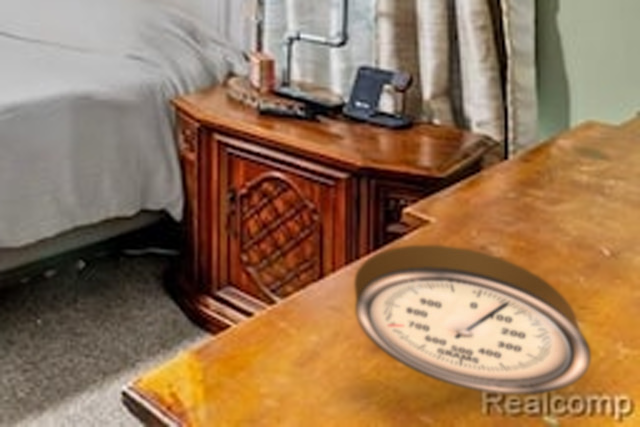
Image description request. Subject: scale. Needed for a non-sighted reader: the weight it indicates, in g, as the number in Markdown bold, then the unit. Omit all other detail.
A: **50** g
